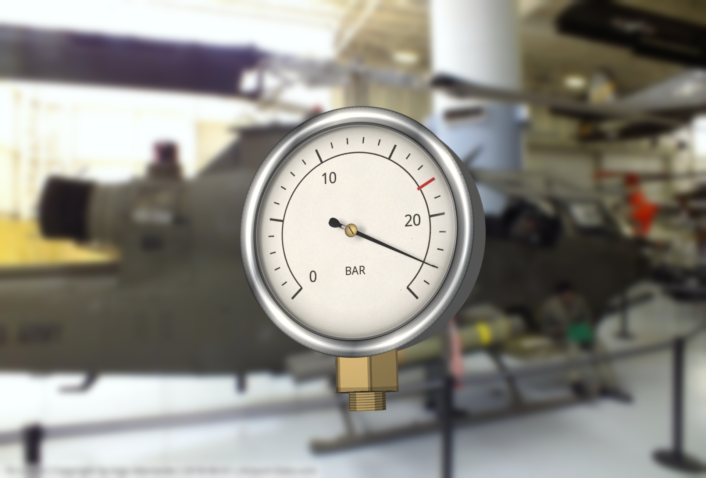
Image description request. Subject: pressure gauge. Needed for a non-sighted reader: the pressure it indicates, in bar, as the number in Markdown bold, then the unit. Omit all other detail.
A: **23** bar
